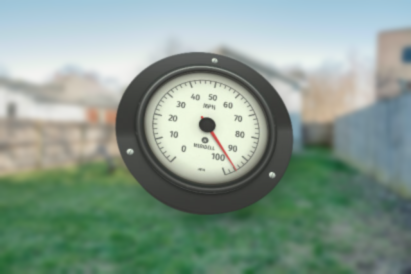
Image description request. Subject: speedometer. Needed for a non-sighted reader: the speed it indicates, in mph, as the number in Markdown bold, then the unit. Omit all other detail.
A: **96** mph
